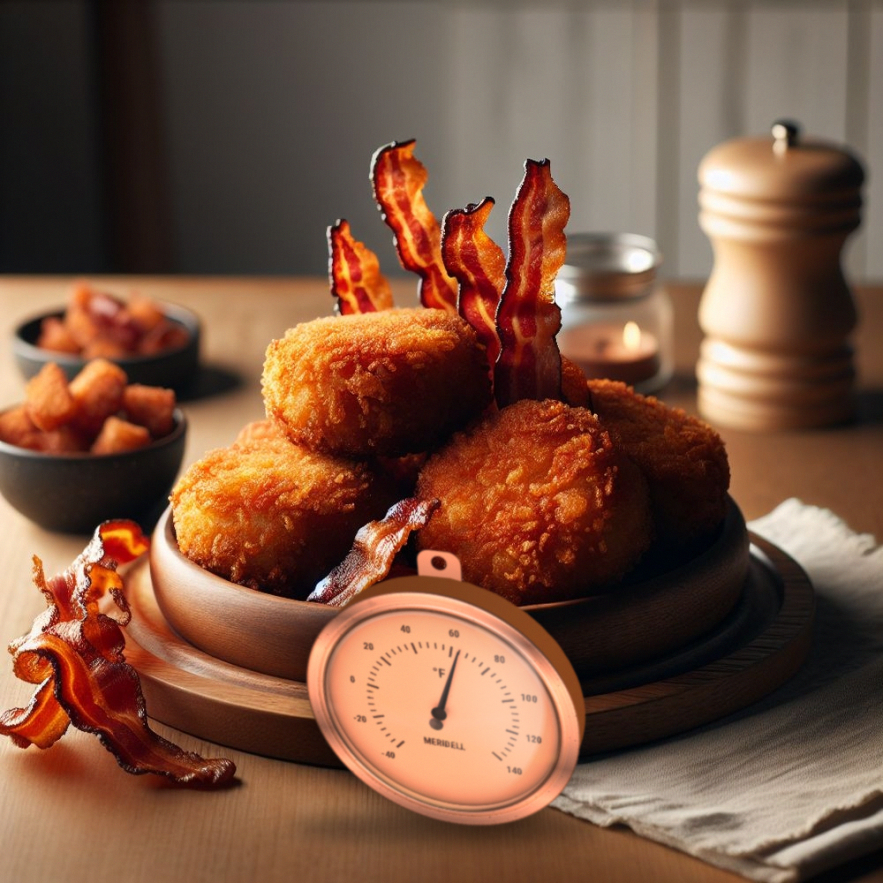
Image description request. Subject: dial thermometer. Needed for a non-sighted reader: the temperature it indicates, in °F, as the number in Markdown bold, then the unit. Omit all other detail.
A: **64** °F
